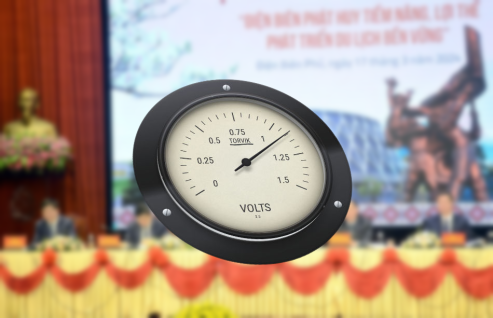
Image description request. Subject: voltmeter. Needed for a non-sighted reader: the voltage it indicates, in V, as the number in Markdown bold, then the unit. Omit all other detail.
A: **1.1** V
